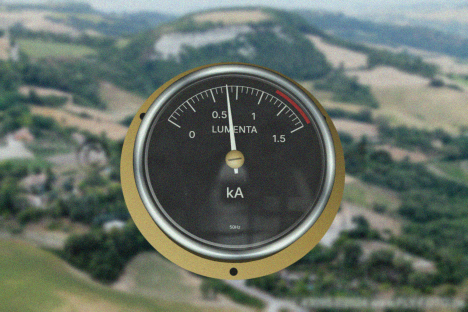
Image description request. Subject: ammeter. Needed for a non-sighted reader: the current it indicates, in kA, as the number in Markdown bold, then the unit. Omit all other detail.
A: **0.65** kA
